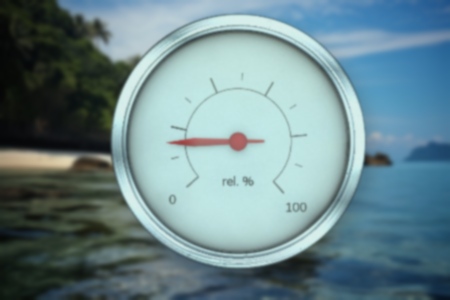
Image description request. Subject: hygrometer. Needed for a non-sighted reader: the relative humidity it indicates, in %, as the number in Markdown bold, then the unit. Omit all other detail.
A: **15** %
